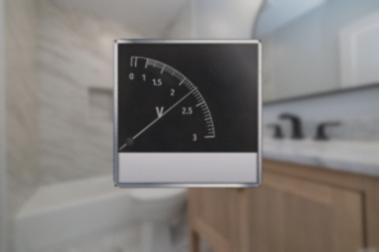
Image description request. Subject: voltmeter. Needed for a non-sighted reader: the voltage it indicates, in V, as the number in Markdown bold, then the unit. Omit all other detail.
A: **2.25** V
